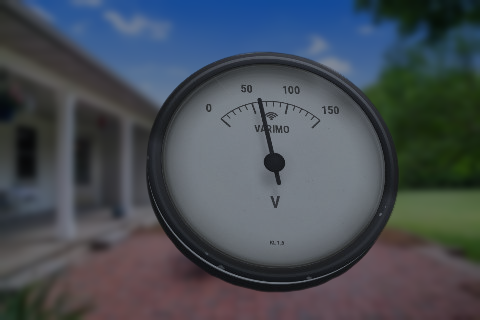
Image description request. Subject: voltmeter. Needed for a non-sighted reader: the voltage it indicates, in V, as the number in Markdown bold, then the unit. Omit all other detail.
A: **60** V
